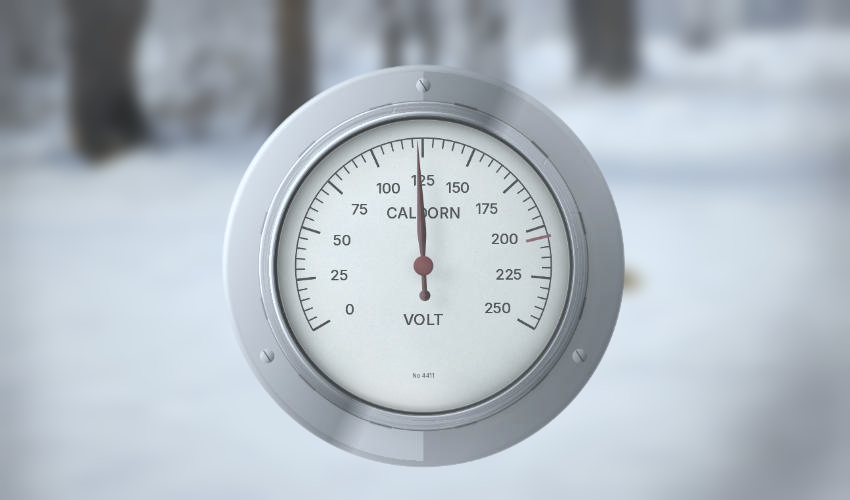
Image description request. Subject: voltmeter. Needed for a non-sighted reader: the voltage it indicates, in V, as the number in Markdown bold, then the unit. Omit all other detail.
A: **122.5** V
